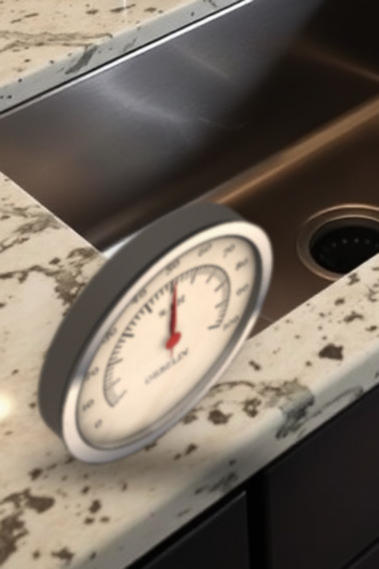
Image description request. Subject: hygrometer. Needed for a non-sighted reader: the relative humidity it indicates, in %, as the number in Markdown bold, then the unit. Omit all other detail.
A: **50** %
